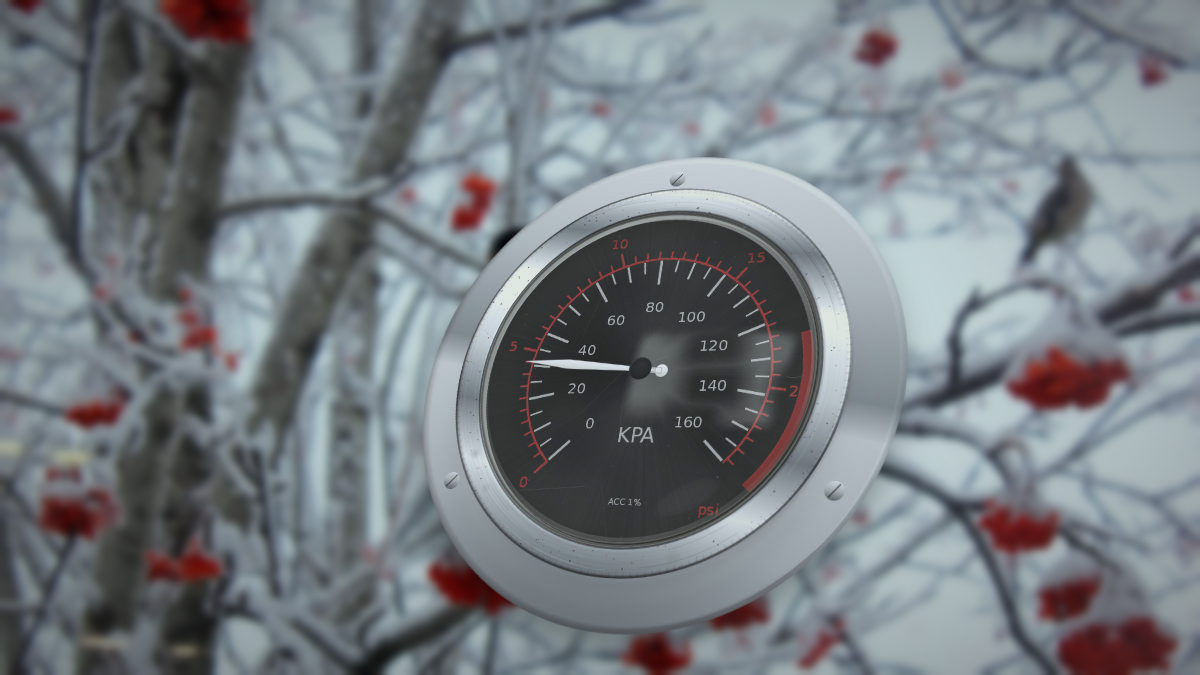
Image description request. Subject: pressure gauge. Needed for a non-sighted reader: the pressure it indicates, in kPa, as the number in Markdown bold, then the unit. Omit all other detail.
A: **30** kPa
